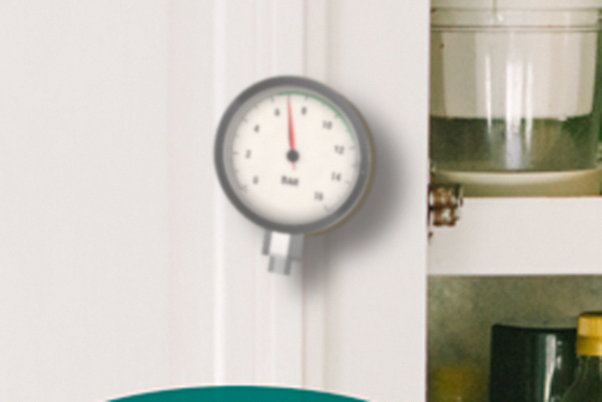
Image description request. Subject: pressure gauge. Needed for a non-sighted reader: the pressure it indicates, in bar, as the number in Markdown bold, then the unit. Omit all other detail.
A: **7** bar
